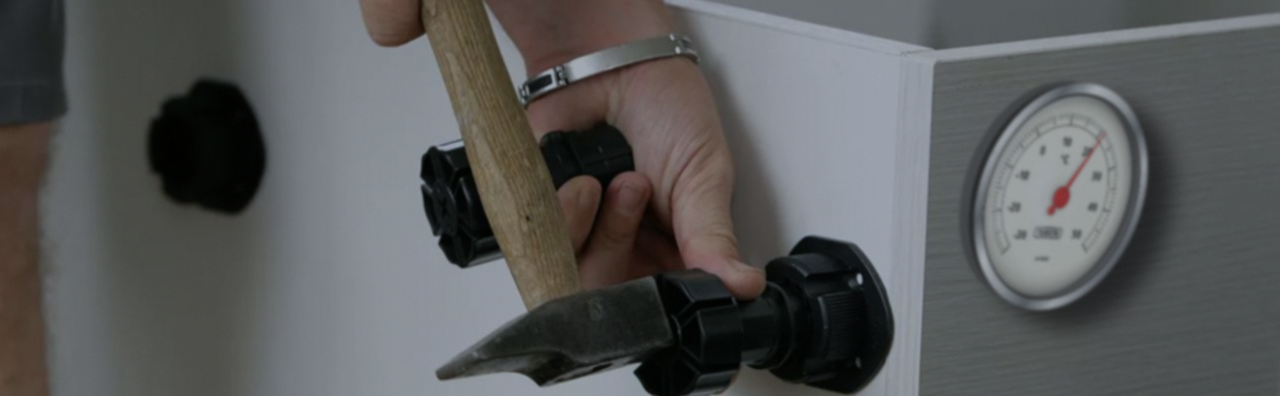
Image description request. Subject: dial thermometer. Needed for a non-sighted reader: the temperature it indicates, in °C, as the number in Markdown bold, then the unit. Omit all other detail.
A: **20** °C
